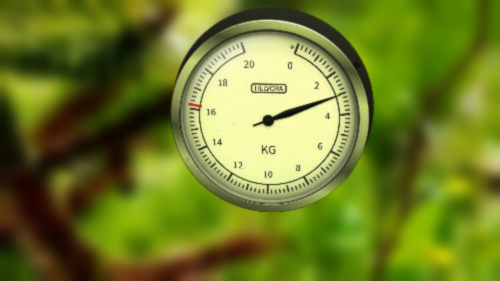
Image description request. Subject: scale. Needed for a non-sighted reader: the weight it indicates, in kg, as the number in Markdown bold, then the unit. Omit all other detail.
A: **3** kg
